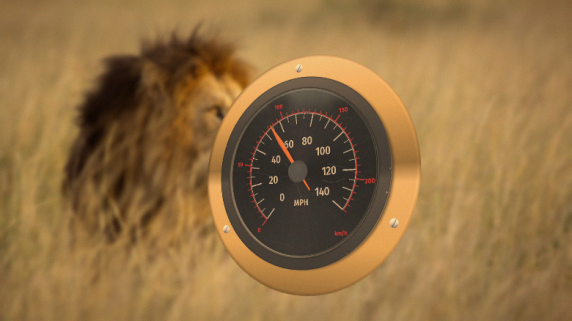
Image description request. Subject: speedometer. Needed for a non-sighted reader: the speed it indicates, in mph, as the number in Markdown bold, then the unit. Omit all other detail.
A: **55** mph
